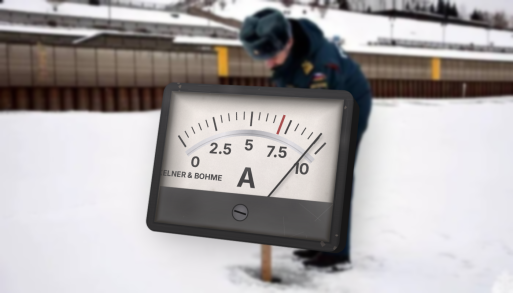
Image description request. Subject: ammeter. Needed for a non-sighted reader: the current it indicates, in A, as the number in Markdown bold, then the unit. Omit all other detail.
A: **9.5** A
